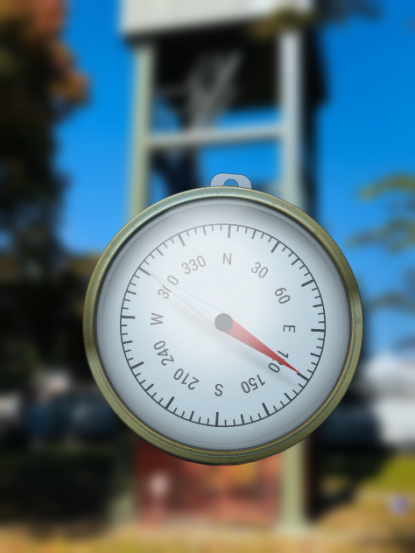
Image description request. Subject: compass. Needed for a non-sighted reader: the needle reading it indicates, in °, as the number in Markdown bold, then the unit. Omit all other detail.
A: **120** °
